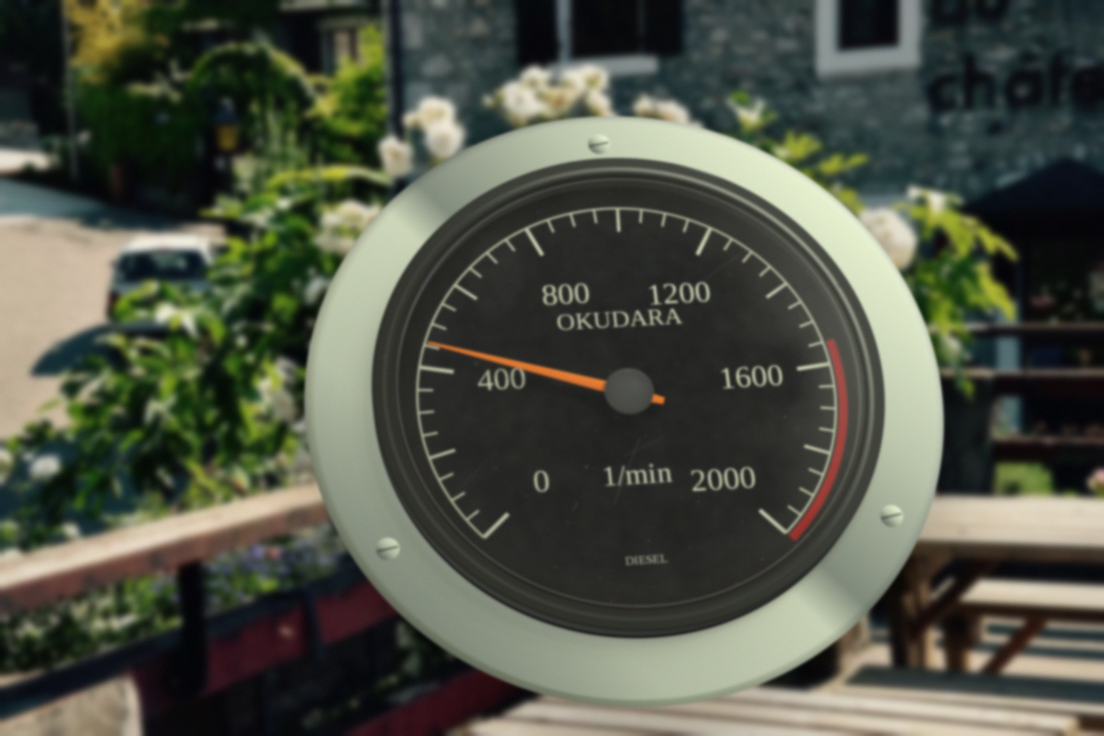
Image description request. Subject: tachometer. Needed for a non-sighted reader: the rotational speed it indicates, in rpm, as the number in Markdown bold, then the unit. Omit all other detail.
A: **450** rpm
